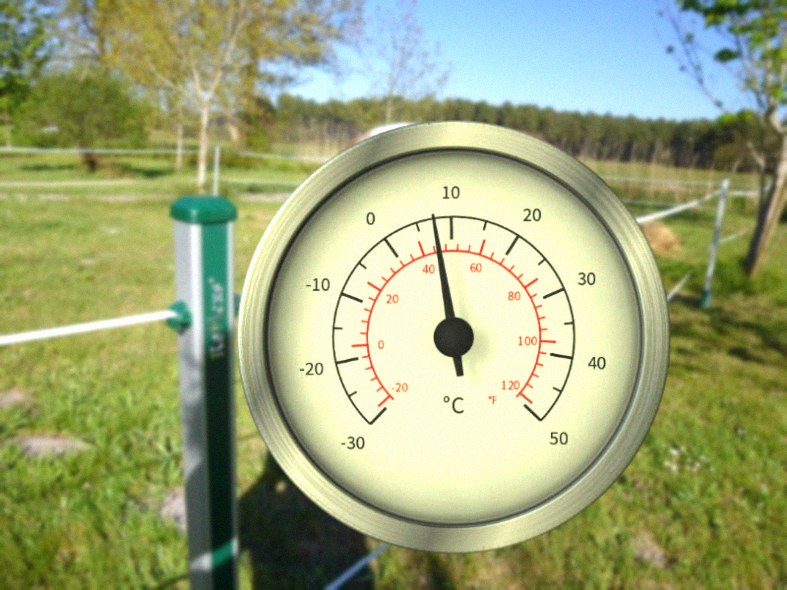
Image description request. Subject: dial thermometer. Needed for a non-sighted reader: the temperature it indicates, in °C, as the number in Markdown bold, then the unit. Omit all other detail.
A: **7.5** °C
